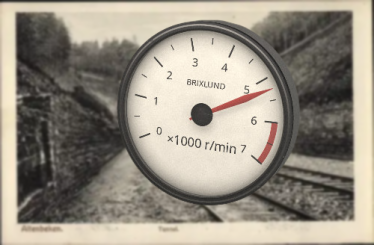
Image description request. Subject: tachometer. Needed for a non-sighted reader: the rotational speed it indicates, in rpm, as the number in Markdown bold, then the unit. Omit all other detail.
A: **5250** rpm
